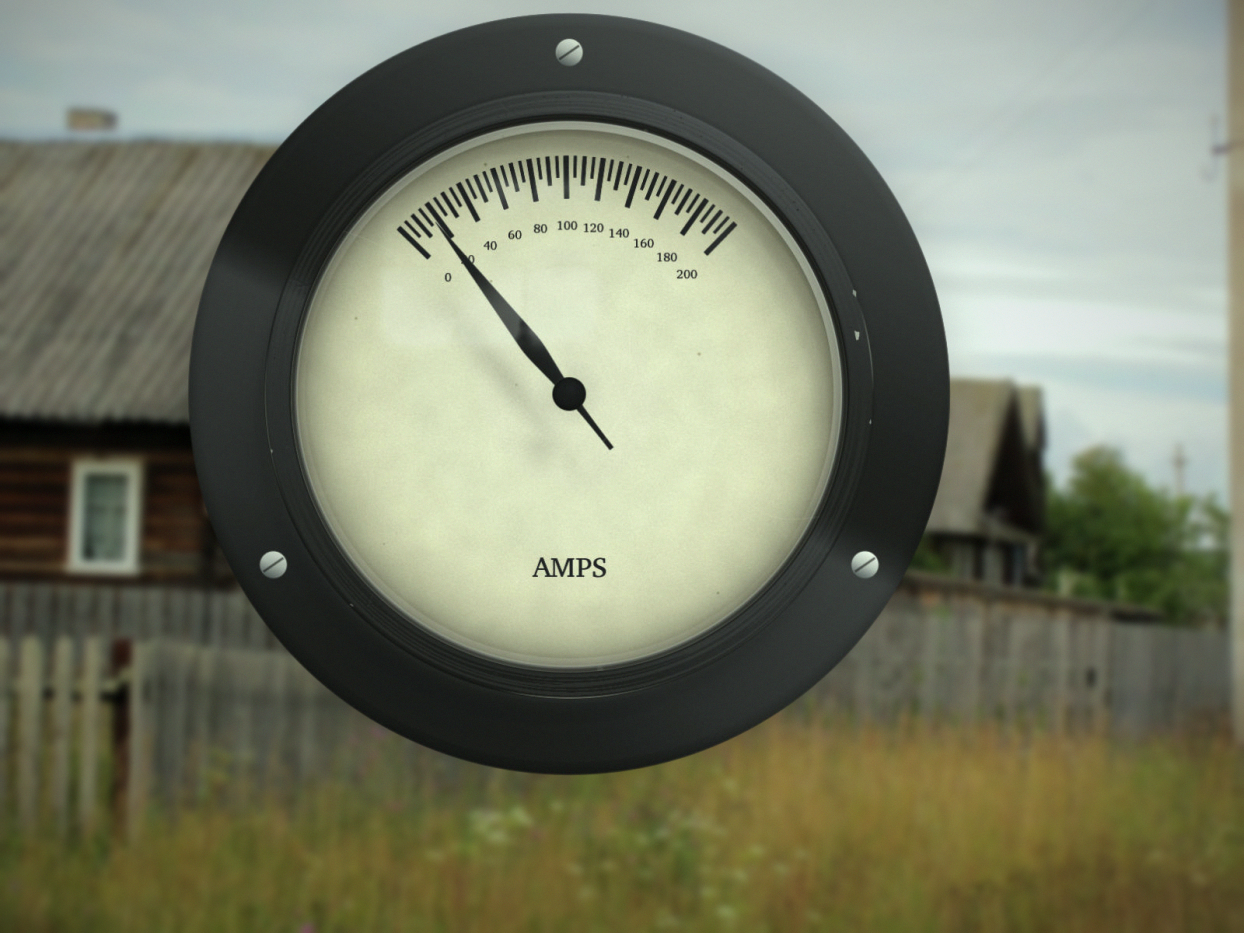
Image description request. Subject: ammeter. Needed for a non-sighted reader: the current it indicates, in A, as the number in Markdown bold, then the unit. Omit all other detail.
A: **17.5** A
